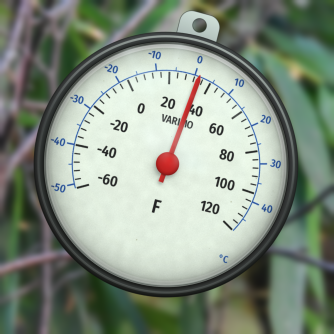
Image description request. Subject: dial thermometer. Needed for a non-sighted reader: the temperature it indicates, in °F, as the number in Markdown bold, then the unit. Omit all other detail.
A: **34** °F
